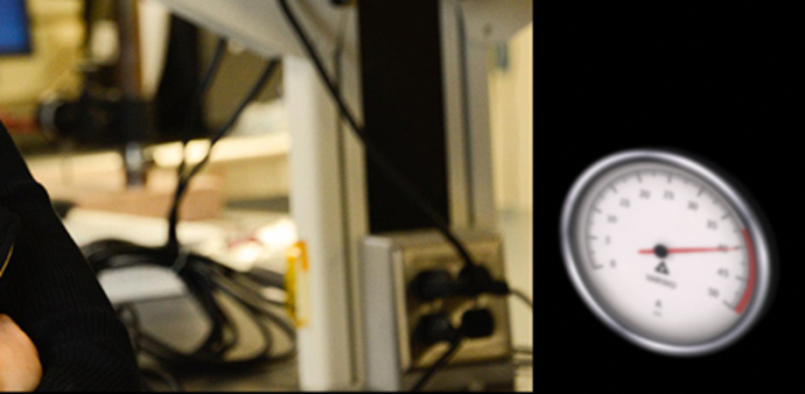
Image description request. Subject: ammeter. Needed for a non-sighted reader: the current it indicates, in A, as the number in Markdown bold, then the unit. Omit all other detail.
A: **40** A
